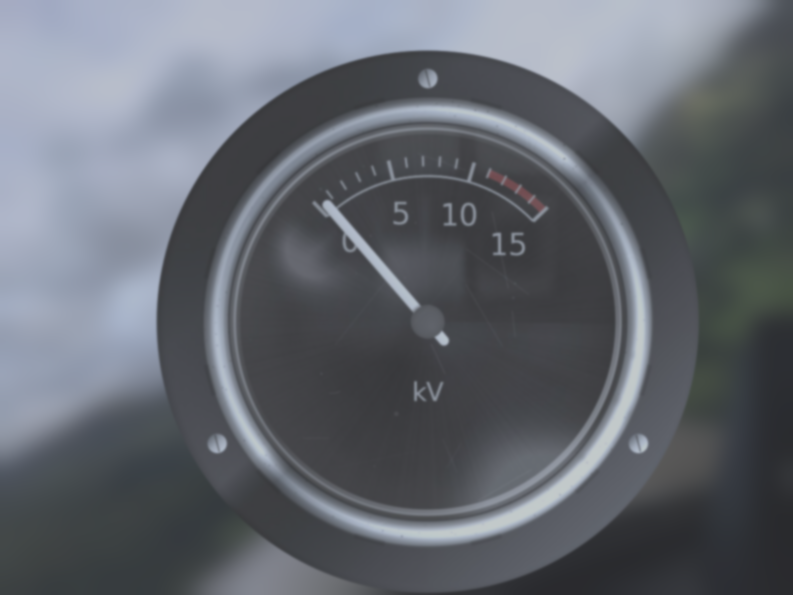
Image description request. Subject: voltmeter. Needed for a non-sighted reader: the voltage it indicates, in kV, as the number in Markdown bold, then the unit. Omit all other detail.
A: **0.5** kV
